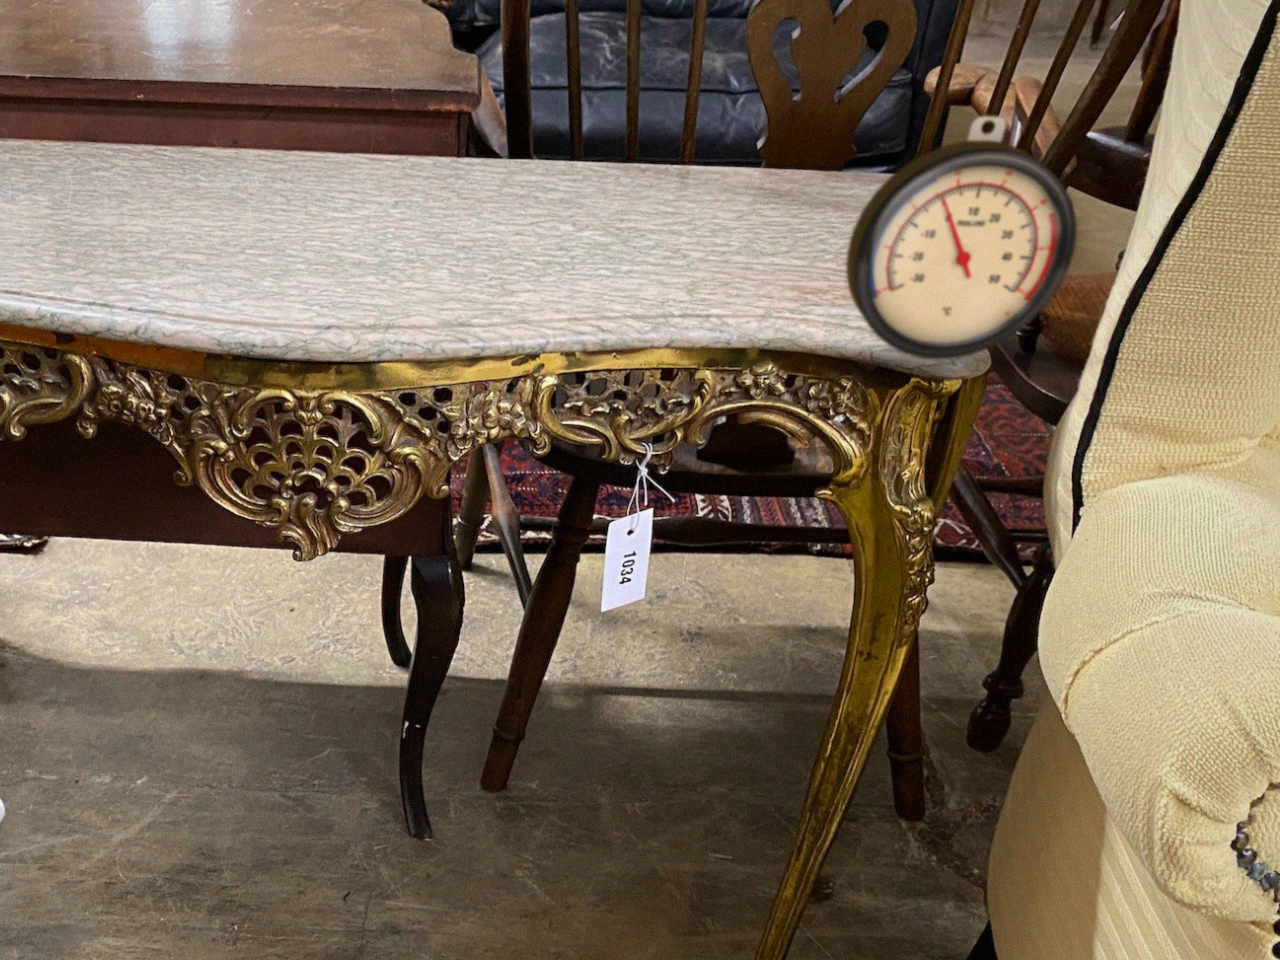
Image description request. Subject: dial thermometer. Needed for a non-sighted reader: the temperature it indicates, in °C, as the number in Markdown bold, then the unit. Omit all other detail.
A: **0** °C
